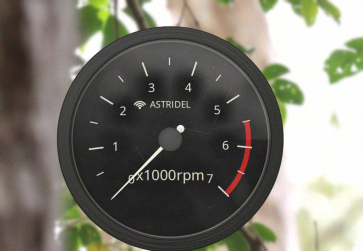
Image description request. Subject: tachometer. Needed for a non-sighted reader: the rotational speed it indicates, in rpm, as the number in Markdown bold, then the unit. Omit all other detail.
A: **0** rpm
